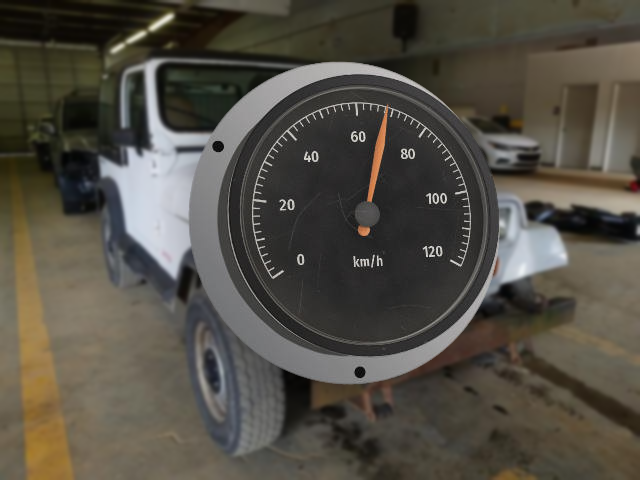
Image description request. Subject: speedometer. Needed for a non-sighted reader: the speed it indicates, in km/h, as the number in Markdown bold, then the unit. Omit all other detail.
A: **68** km/h
